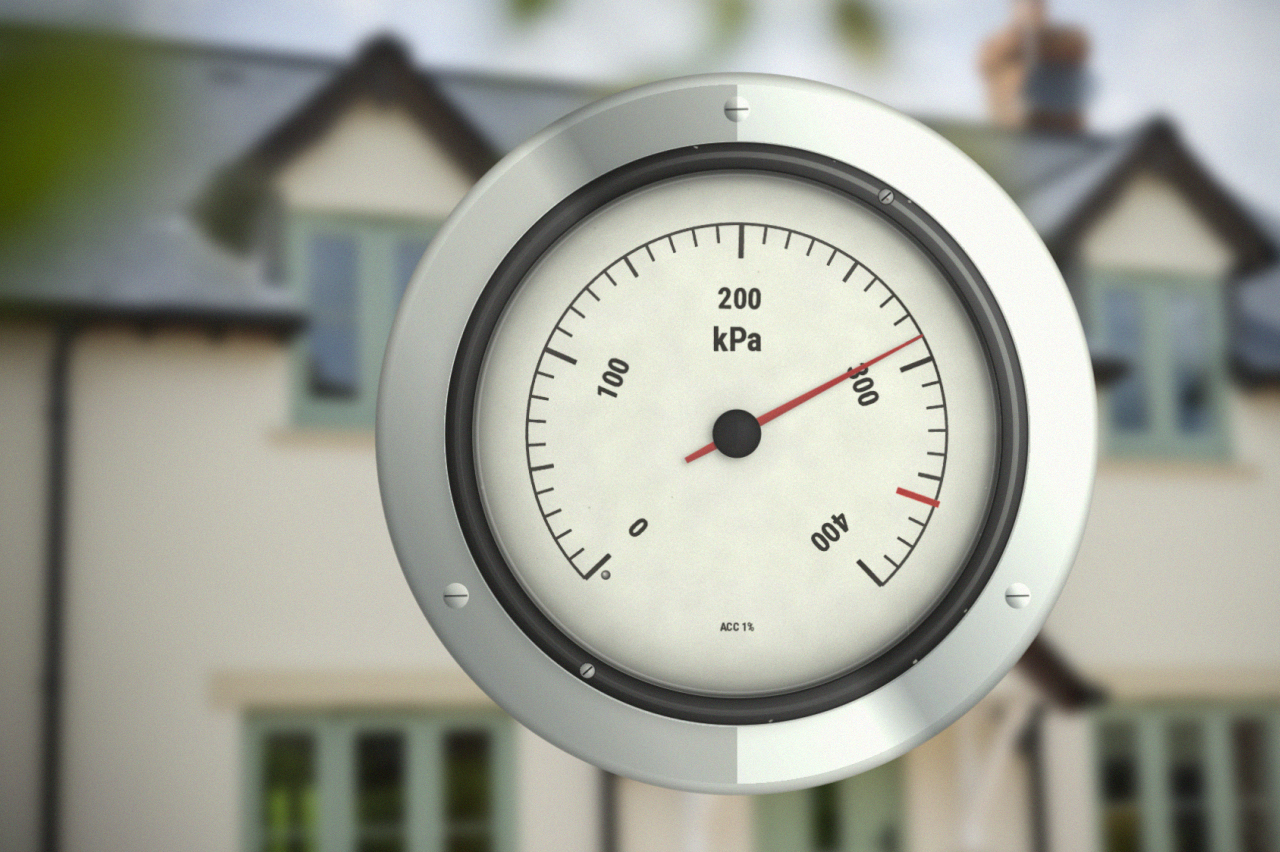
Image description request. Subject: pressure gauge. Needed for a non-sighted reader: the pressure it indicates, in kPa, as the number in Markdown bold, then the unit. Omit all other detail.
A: **290** kPa
